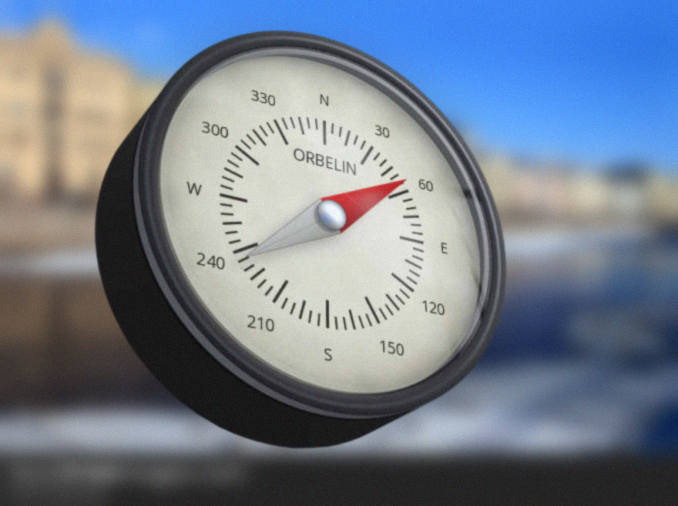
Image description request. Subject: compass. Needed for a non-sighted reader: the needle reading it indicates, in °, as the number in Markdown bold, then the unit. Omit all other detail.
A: **55** °
